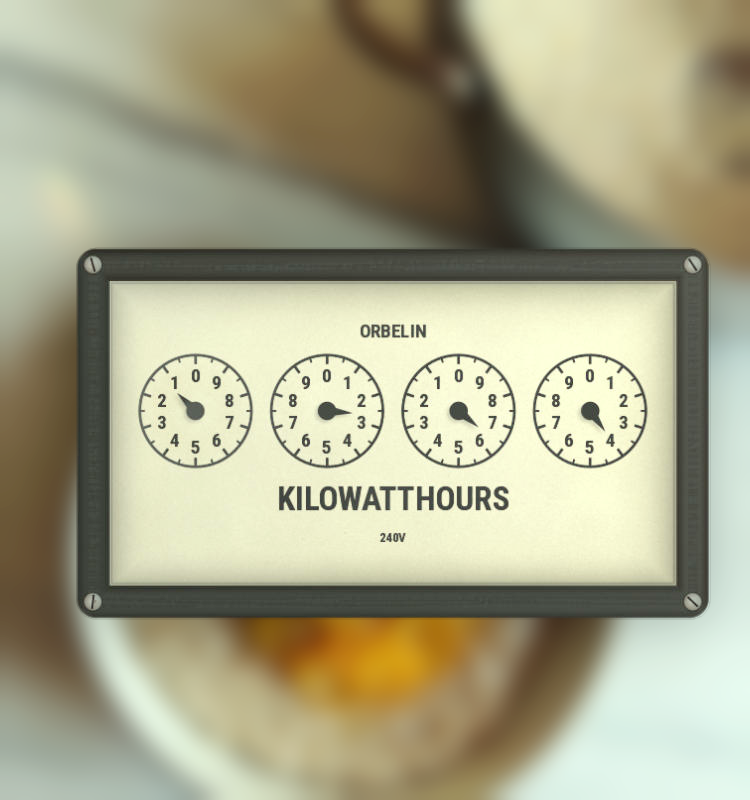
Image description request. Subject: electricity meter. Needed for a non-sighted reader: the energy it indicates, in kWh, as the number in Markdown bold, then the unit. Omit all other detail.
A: **1264** kWh
